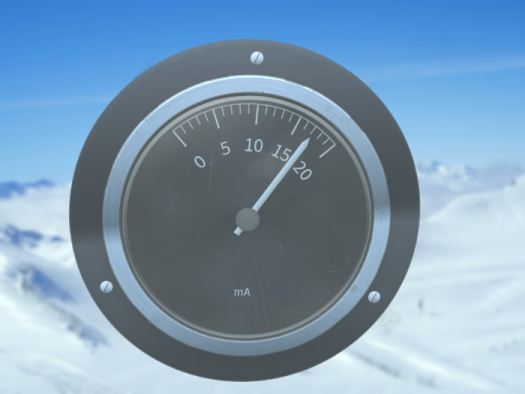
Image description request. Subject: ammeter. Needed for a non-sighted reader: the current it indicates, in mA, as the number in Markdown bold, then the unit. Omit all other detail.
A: **17** mA
